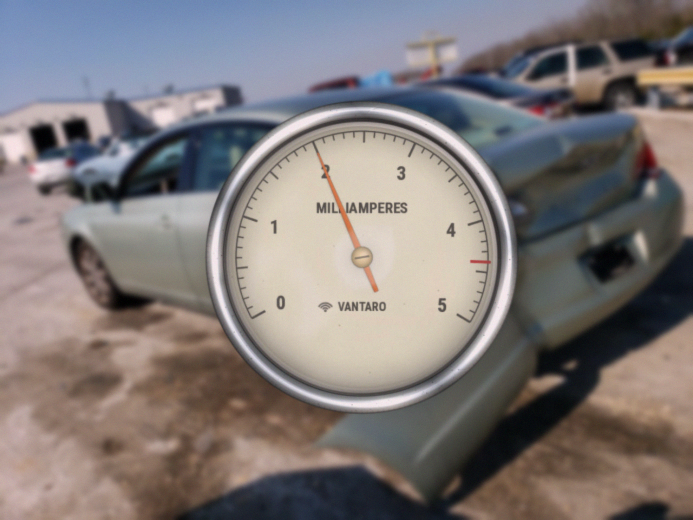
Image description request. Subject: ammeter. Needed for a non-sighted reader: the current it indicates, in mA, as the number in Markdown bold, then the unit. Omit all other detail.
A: **2** mA
